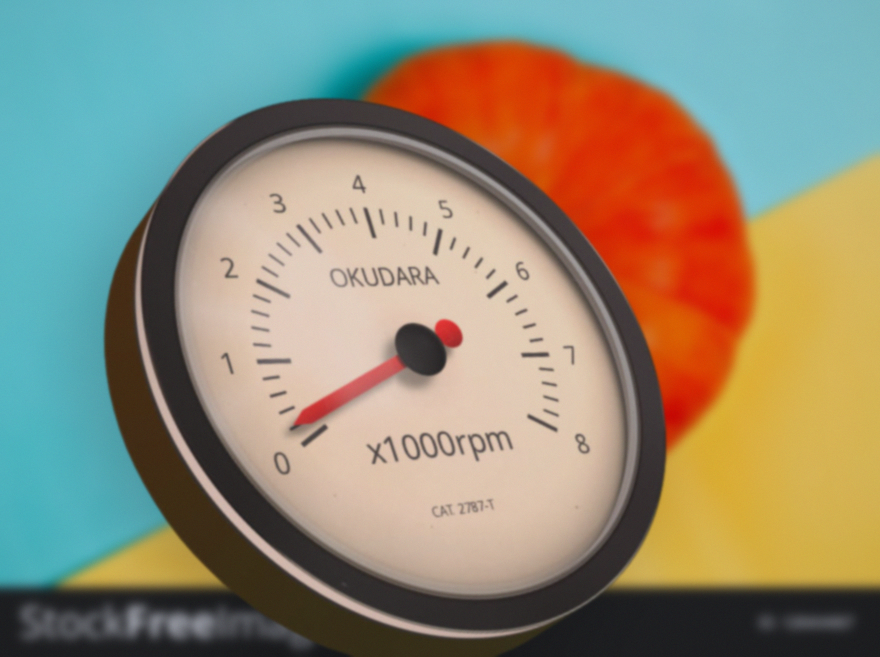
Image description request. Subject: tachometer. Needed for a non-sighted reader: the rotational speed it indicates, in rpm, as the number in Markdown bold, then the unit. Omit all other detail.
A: **200** rpm
